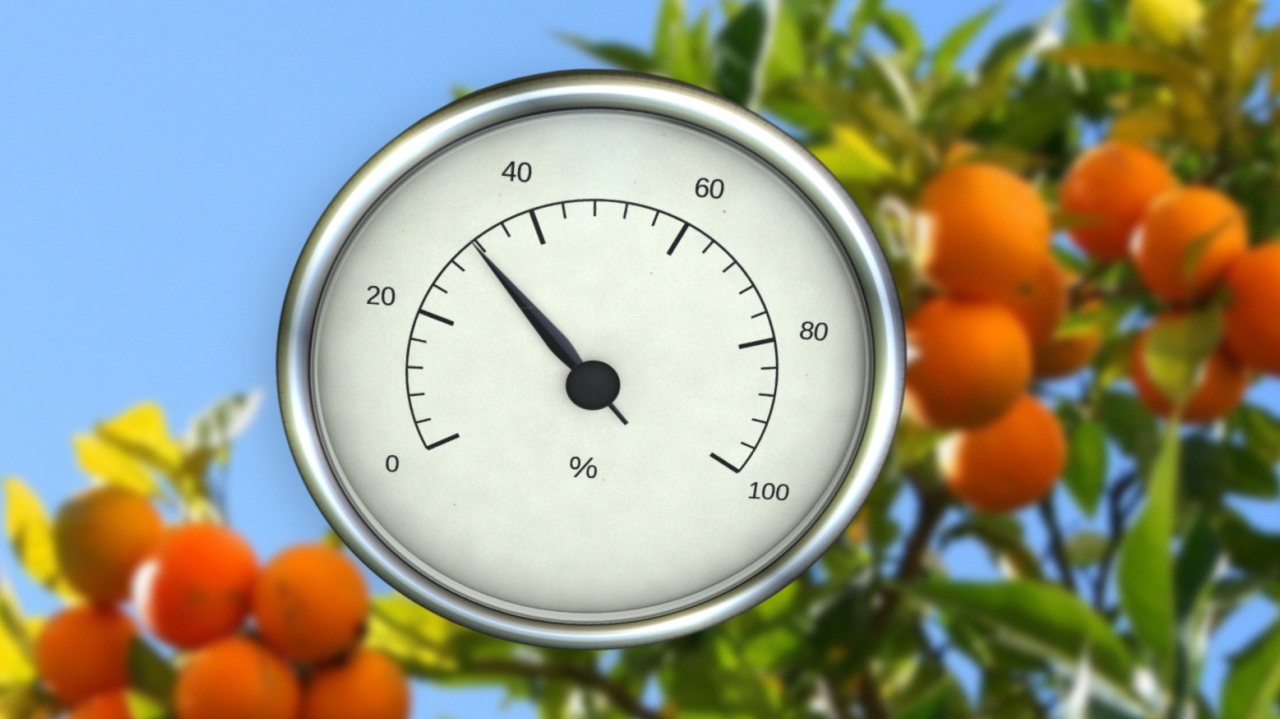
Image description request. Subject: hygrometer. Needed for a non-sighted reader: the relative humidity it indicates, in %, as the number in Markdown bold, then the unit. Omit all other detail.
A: **32** %
